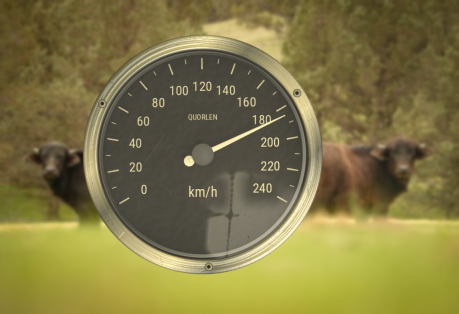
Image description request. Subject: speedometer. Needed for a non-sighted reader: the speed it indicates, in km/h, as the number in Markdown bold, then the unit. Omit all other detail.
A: **185** km/h
